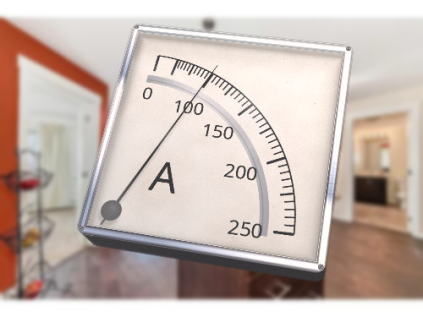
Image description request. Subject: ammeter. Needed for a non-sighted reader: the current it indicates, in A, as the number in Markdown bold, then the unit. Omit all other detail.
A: **100** A
